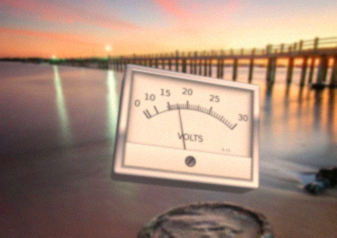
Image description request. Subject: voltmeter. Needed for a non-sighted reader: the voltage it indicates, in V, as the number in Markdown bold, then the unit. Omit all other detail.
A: **17.5** V
